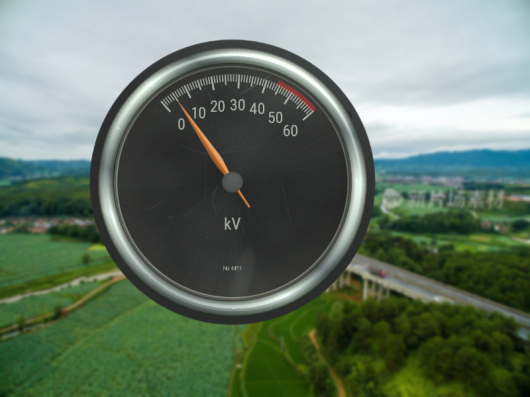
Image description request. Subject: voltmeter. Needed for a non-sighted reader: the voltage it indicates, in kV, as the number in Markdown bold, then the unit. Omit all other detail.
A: **5** kV
